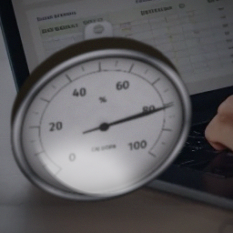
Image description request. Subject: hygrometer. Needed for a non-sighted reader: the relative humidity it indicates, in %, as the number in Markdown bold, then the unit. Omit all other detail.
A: **80** %
